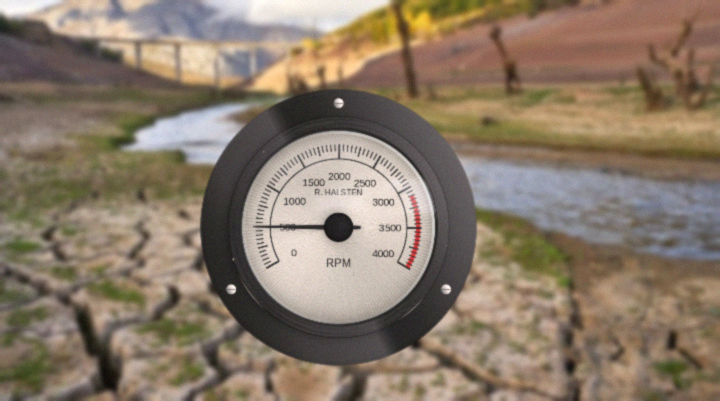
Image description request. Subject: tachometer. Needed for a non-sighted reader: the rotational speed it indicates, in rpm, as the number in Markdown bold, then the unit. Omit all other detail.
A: **500** rpm
